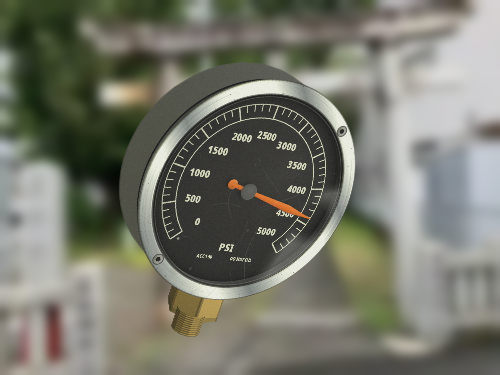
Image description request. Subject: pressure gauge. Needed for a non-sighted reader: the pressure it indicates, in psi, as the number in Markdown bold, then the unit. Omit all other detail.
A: **4400** psi
